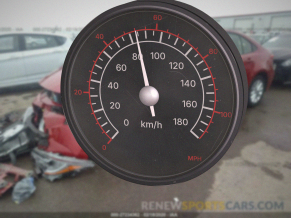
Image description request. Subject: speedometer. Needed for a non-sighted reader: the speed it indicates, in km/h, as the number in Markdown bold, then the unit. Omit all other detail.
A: **85** km/h
